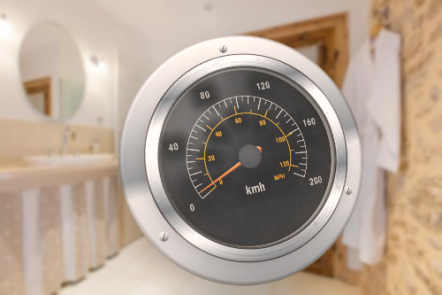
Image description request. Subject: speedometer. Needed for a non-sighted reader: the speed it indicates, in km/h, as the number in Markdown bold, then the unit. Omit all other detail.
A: **5** km/h
